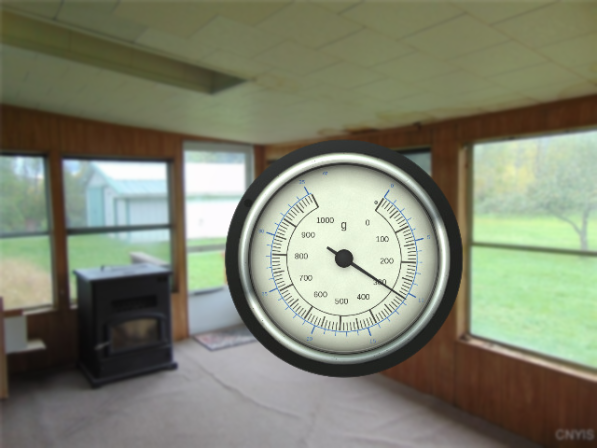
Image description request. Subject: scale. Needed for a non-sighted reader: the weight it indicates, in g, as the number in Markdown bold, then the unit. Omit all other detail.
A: **300** g
